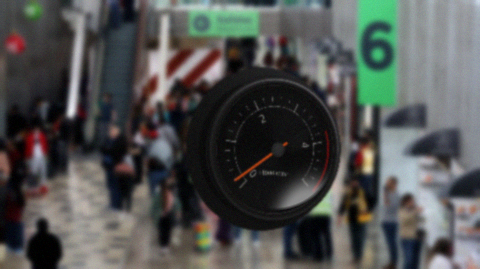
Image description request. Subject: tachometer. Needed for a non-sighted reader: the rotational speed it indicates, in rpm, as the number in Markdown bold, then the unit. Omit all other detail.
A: **200** rpm
